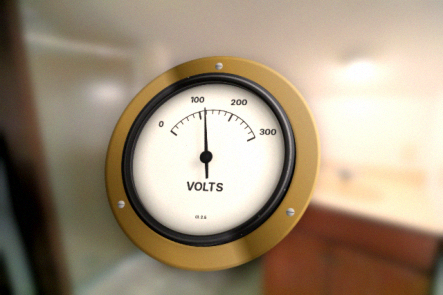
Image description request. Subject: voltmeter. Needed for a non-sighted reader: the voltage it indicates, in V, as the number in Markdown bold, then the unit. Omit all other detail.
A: **120** V
